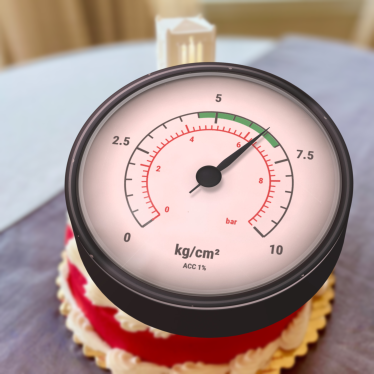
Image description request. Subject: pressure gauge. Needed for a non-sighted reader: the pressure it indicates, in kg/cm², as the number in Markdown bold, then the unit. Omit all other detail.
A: **6.5** kg/cm²
